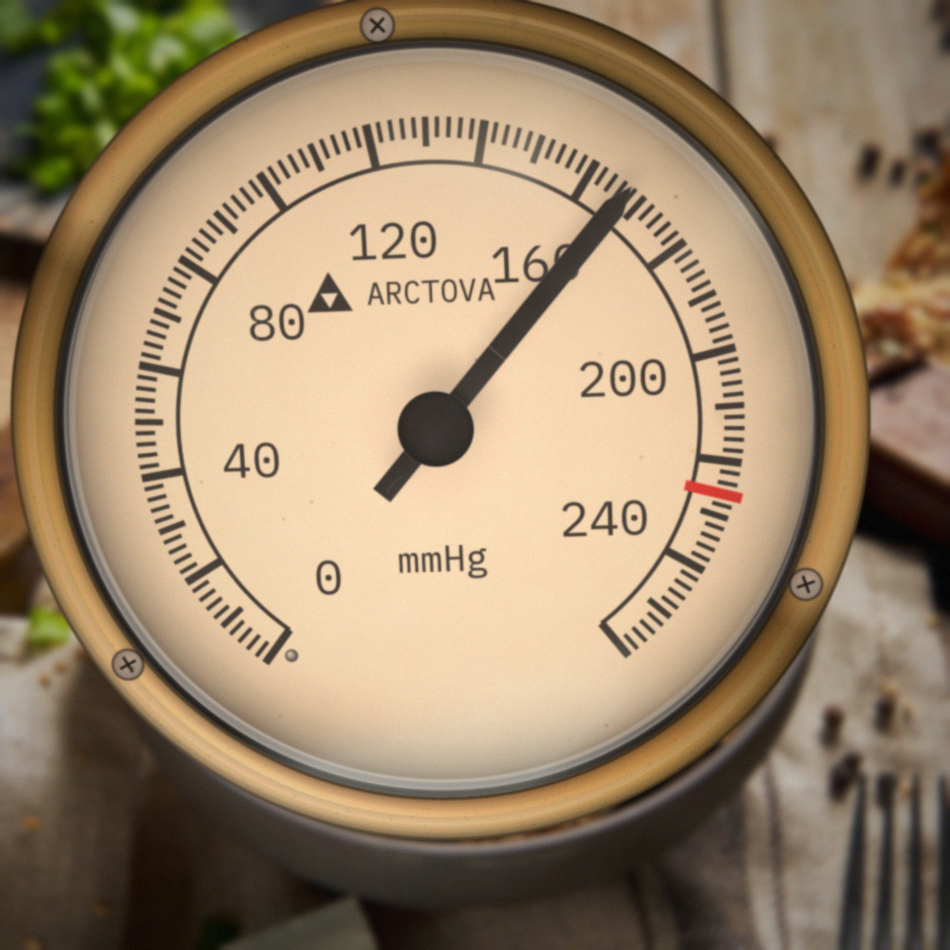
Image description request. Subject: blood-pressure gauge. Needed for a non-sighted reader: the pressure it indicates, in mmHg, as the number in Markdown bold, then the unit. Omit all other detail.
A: **167** mmHg
